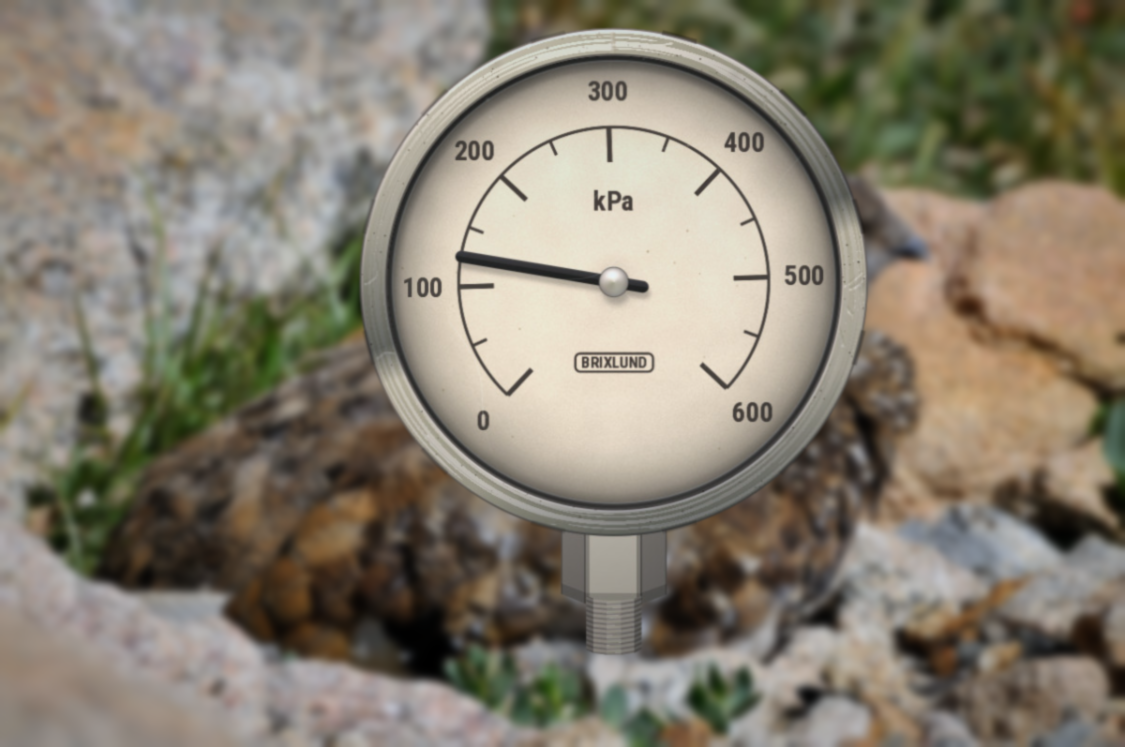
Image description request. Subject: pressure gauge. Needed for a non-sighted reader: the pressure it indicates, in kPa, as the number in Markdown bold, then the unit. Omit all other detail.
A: **125** kPa
